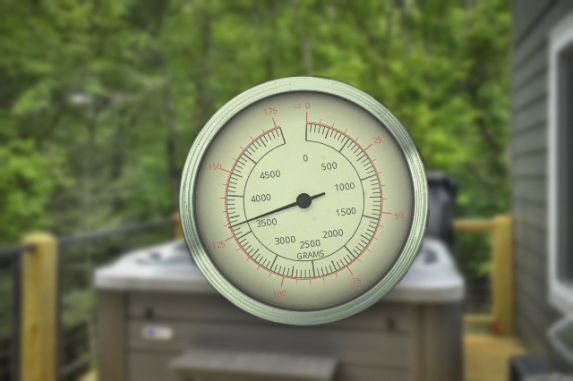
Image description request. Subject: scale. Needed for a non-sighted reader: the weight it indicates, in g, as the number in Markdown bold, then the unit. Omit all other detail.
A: **3650** g
